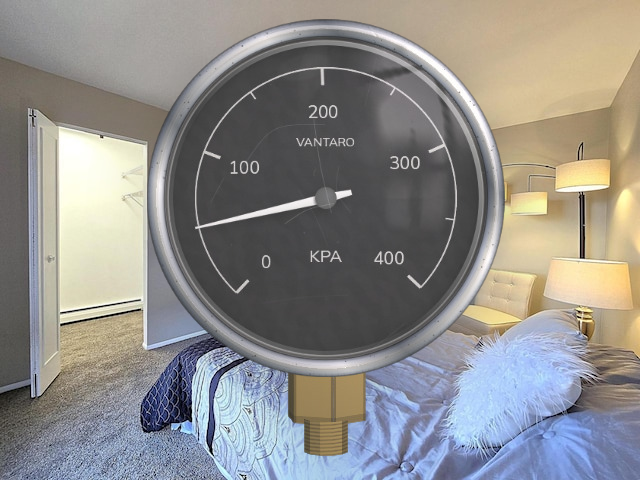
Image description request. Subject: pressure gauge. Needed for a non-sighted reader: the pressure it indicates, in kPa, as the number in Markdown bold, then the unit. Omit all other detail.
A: **50** kPa
